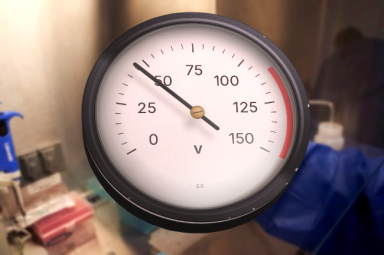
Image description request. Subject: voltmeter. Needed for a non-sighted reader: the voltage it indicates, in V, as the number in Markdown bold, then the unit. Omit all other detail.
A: **45** V
